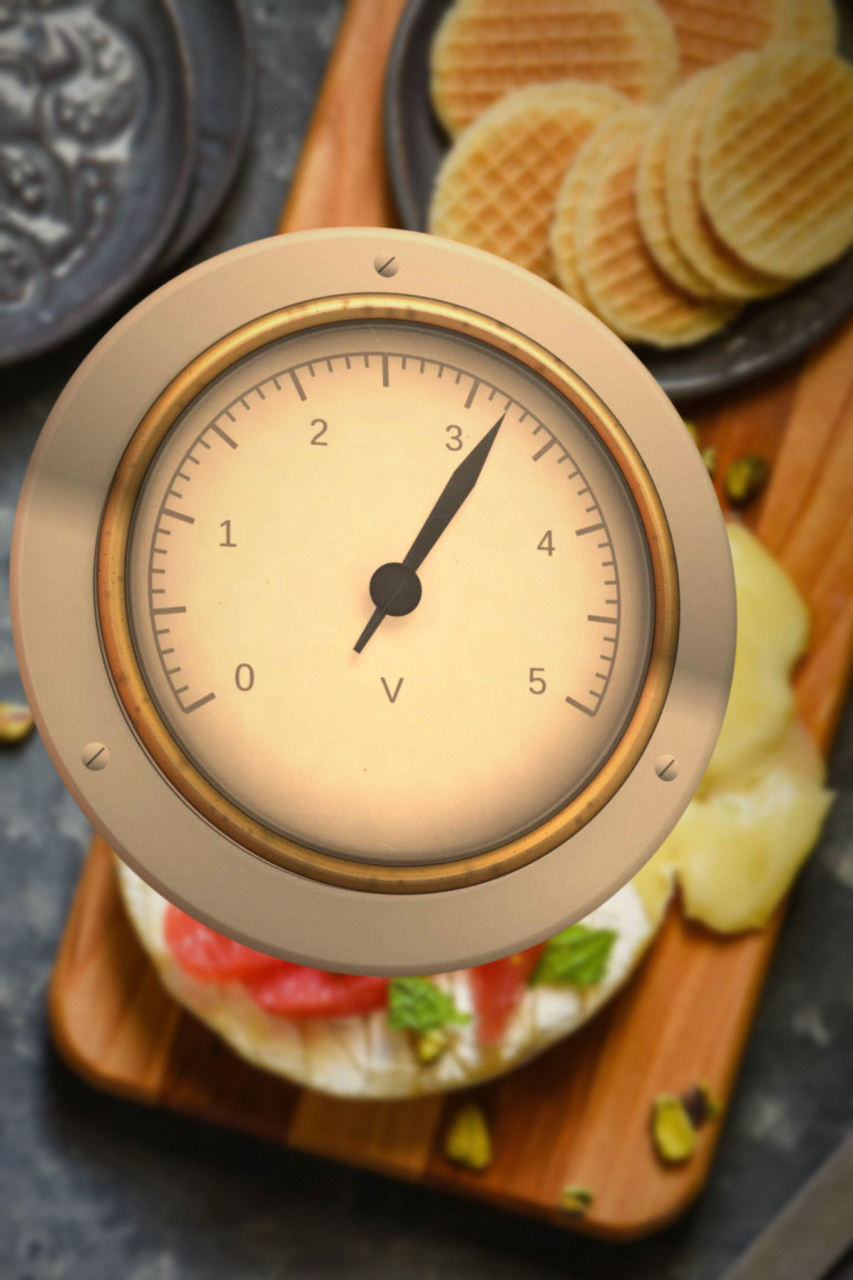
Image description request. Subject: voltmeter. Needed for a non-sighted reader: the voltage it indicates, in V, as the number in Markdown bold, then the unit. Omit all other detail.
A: **3.2** V
